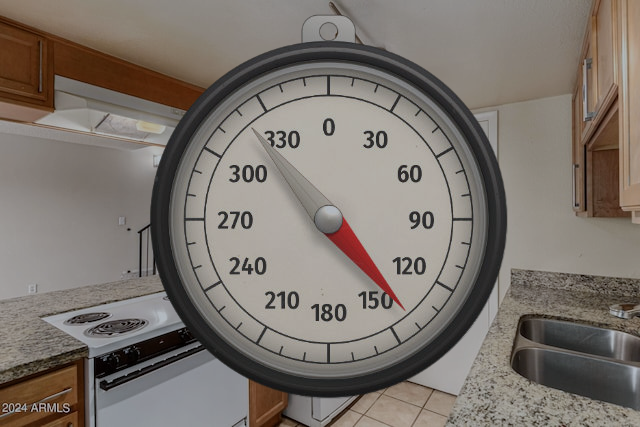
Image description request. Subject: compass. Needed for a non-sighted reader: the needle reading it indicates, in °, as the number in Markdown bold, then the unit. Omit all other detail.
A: **140** °
